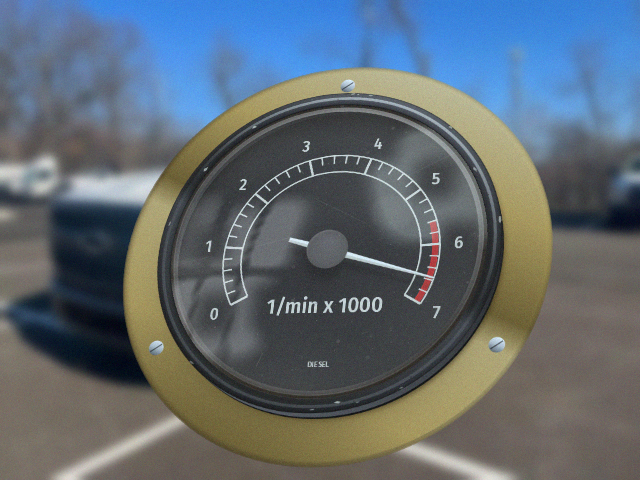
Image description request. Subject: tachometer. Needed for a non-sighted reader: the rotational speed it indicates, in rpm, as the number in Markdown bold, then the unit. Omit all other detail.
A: **6600** rpm
